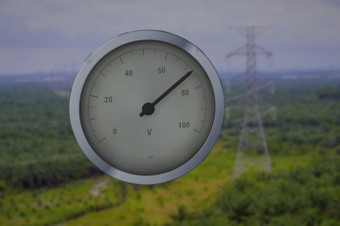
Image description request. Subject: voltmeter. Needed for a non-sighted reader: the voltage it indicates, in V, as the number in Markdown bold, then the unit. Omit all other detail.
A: **72.5** V
